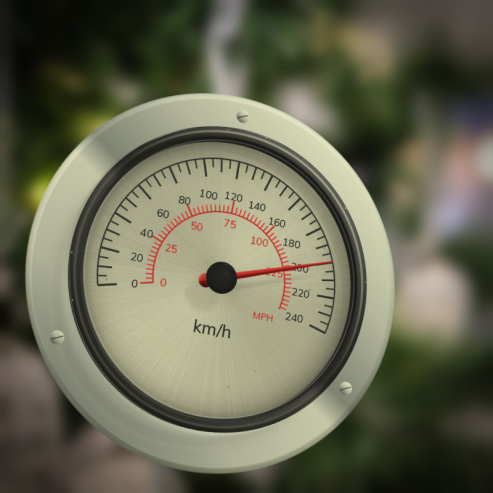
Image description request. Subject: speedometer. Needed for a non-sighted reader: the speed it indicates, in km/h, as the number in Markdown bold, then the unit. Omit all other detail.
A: **200** km/h
